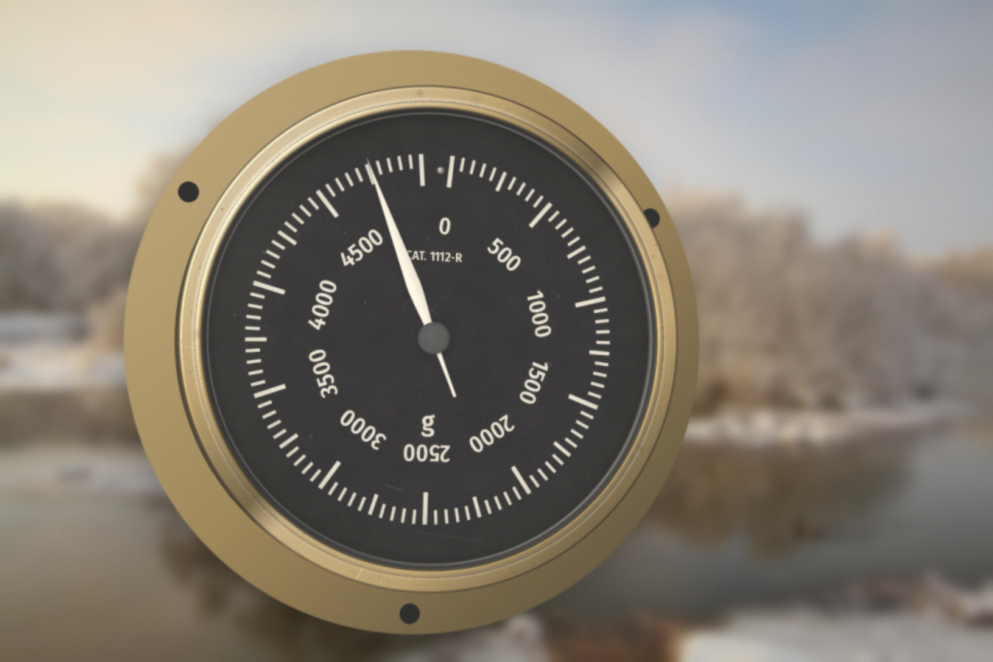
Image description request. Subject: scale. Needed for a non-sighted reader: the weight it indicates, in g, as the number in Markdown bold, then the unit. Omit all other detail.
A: **4750** g
